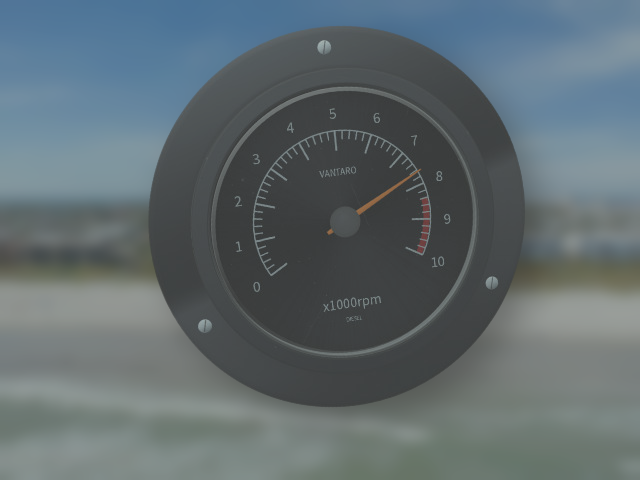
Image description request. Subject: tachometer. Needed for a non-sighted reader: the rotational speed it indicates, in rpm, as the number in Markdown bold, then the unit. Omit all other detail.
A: **7600** rpm
